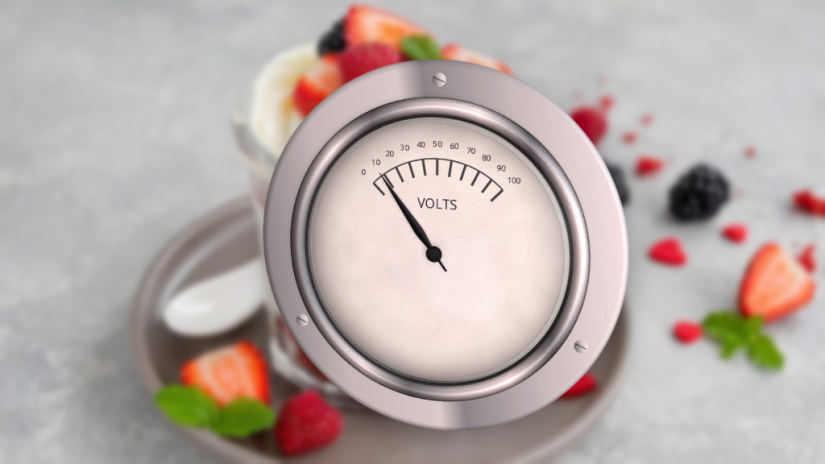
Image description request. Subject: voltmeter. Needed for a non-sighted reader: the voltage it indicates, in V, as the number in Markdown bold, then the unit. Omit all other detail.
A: **10** V
